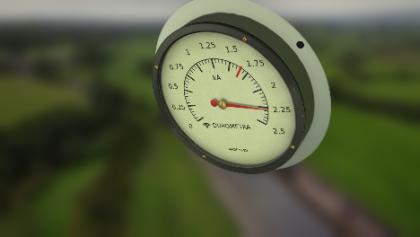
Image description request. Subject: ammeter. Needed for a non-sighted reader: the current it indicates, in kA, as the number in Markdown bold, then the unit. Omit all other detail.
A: **2.25** kA
